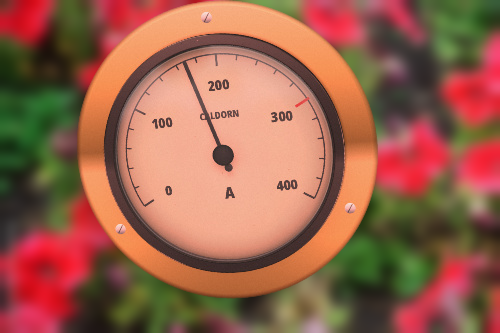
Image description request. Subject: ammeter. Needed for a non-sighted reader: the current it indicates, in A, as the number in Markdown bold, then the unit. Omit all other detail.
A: **170** A
